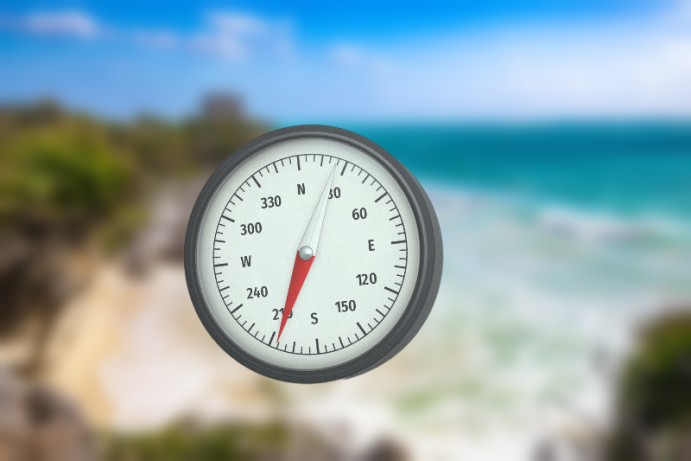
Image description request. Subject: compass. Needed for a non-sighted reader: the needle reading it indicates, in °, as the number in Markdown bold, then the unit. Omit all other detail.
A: **205** °
